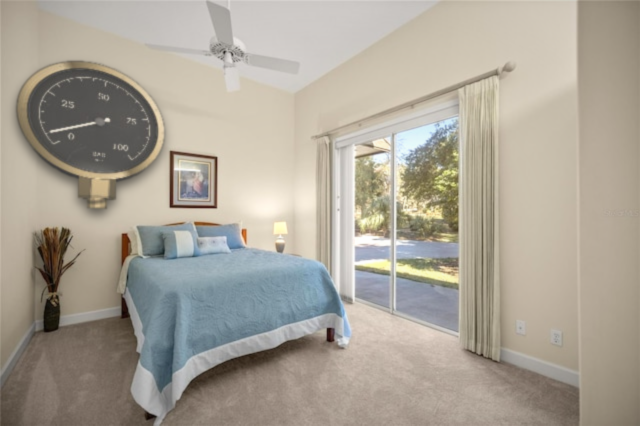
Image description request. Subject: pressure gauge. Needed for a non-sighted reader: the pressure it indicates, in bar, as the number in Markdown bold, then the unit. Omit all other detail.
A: **5** bar
